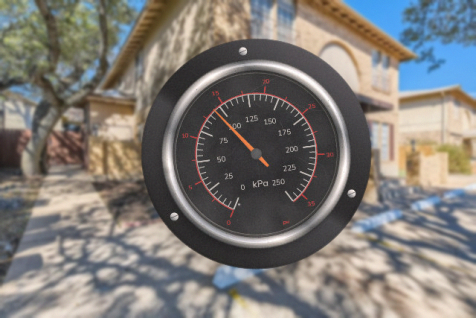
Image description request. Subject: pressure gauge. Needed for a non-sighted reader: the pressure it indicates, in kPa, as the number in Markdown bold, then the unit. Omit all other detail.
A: **95** kPa
